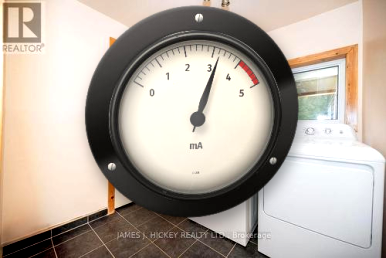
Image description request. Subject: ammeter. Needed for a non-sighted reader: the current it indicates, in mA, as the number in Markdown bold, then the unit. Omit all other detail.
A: **3.2** mA
